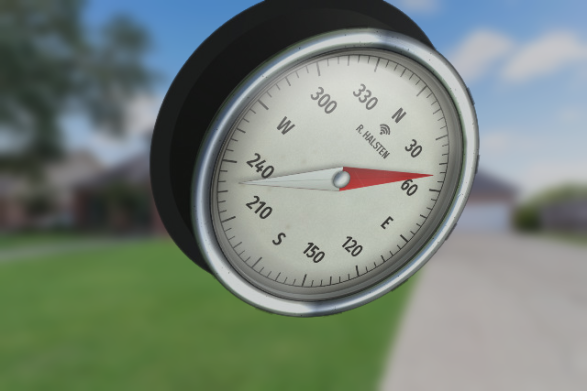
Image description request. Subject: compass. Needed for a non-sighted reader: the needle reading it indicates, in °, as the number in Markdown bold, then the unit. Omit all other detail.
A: **50** °
